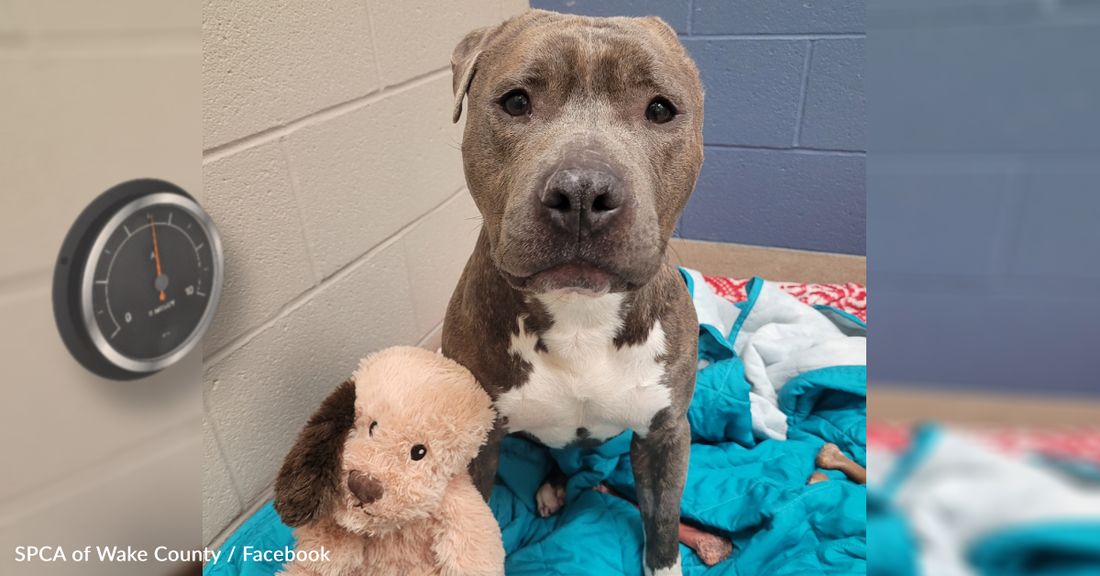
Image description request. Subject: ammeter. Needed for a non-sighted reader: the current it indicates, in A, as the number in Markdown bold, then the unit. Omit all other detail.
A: **5** A
